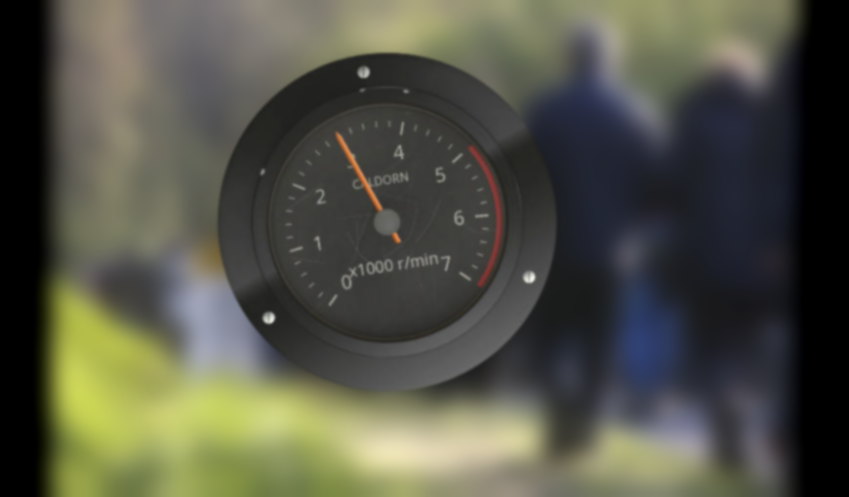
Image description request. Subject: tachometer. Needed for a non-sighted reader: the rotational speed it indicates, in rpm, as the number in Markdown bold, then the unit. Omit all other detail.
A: **3000** rpm
